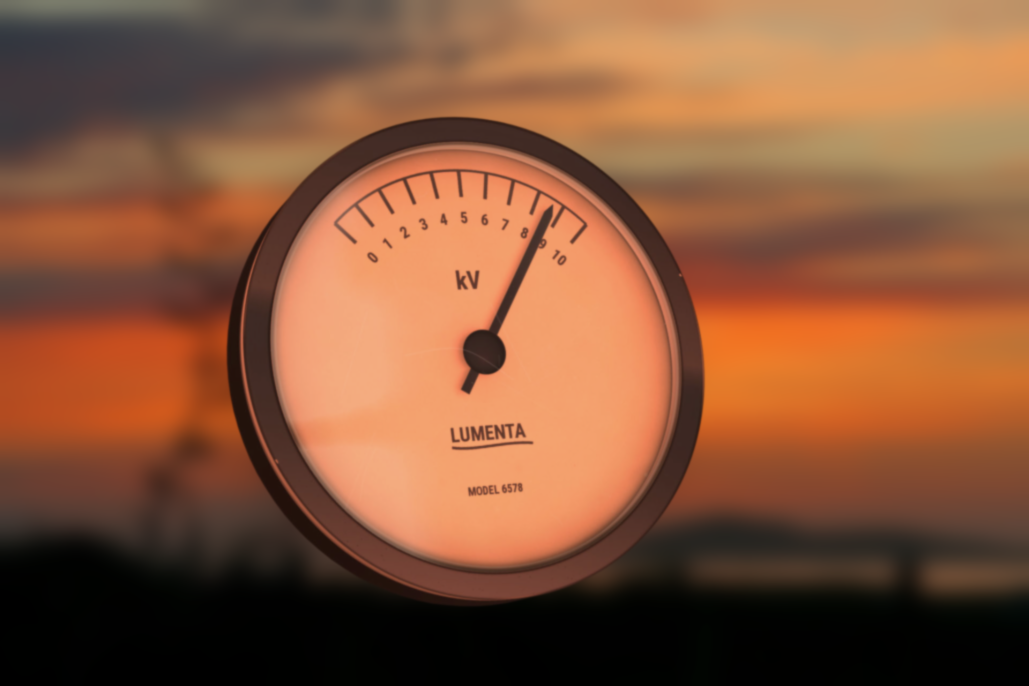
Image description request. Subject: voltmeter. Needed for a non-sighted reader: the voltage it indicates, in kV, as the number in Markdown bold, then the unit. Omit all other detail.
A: **8.5** kV
